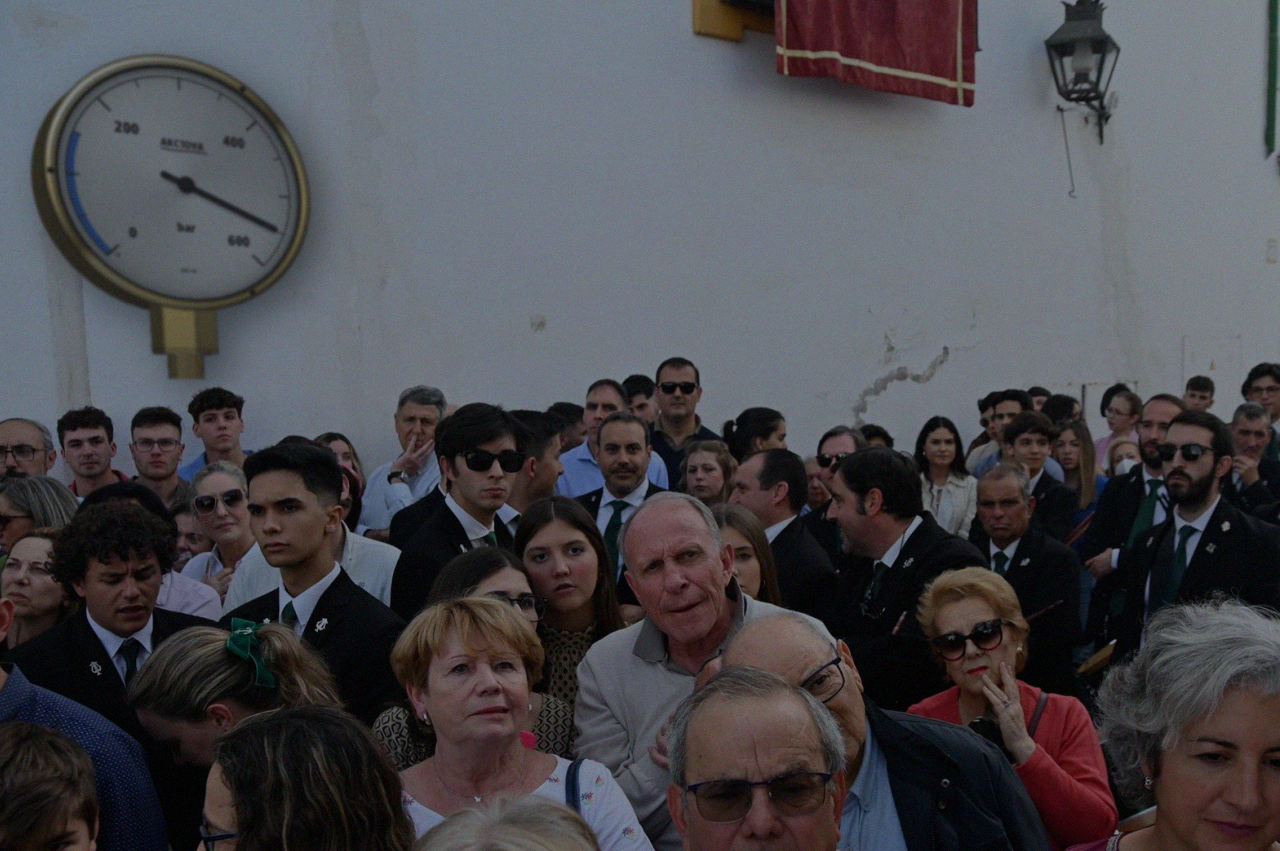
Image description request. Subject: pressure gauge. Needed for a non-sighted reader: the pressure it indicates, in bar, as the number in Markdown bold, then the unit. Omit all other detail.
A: **550** bar
